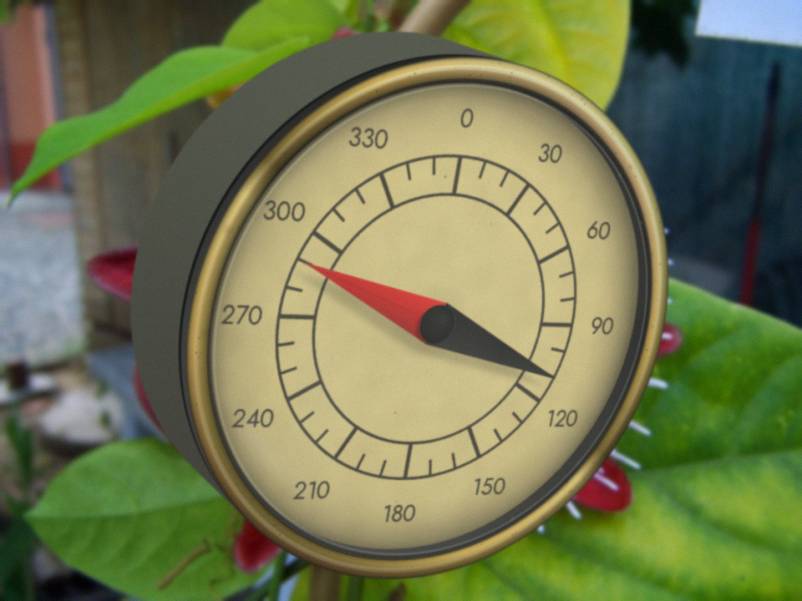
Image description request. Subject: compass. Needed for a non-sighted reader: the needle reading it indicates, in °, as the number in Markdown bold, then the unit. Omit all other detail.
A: **290** °
